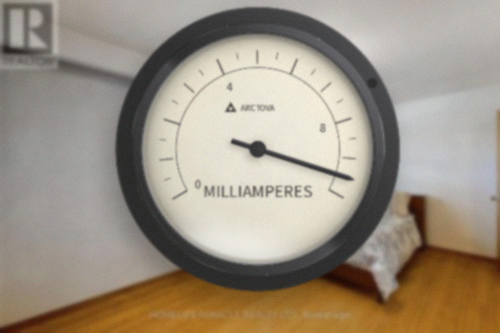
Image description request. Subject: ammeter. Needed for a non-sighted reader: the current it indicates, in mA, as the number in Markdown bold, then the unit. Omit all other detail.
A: **9.5** mA
